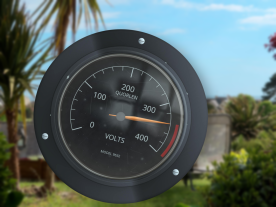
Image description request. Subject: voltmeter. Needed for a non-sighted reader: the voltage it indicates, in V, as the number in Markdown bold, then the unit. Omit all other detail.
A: **340** V
